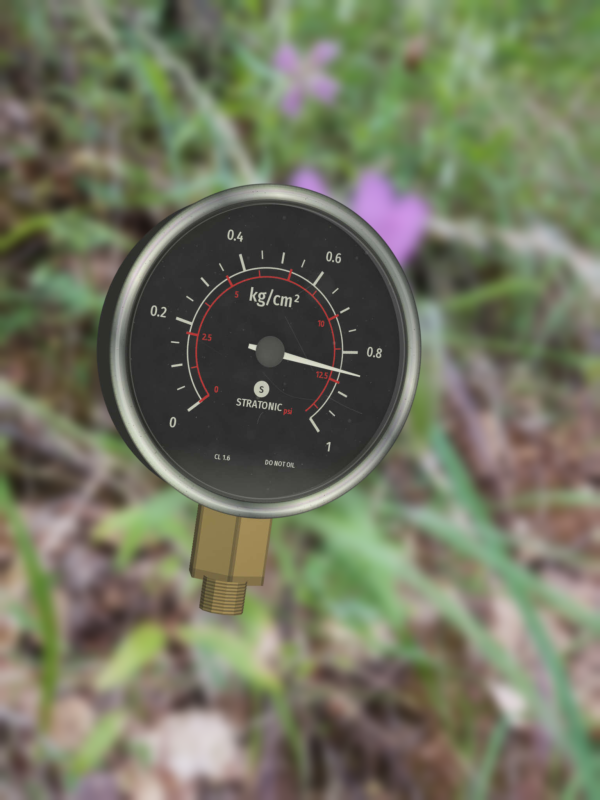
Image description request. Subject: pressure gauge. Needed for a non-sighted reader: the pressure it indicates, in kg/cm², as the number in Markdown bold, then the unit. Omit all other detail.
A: **0.85** kg/cm²
